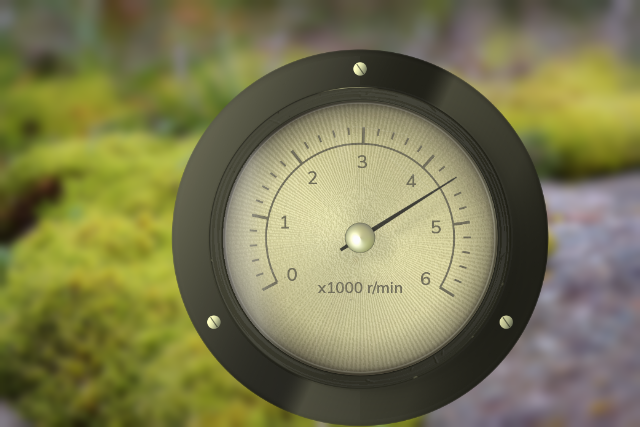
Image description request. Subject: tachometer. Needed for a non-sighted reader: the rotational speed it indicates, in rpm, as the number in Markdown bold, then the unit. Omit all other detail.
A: **4400** rpm
